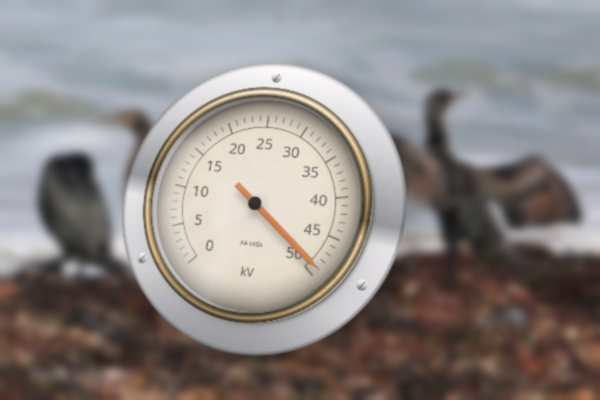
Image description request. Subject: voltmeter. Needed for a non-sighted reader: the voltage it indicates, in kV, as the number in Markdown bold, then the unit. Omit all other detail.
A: **49** kV
